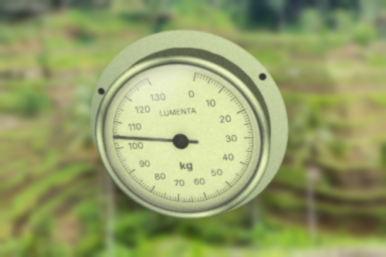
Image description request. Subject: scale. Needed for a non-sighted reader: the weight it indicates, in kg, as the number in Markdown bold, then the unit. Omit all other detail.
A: **105** kg
